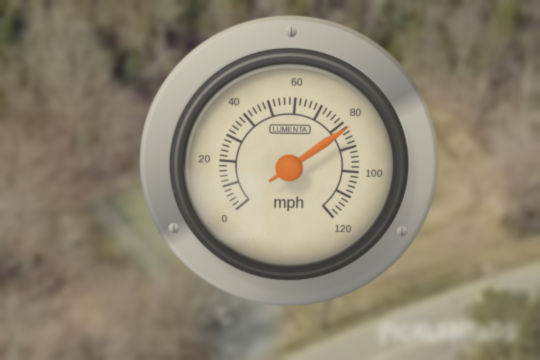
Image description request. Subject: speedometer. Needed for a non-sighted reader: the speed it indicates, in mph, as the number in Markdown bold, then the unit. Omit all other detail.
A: **82** mph
